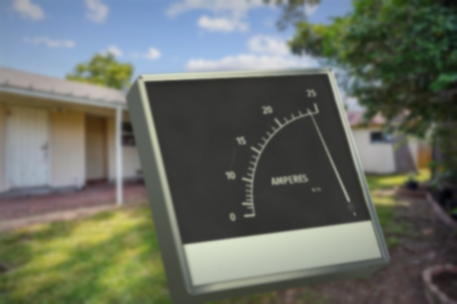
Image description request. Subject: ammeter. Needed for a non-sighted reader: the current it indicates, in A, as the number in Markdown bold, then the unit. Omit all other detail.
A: **24** A
